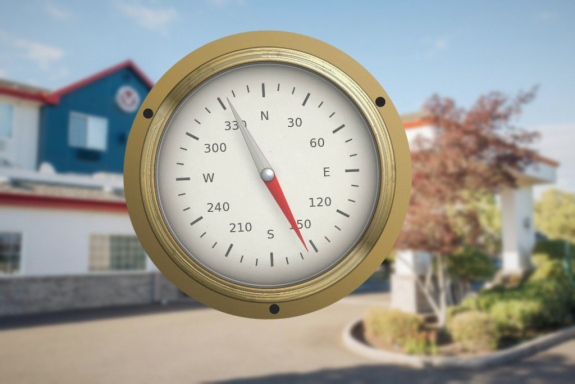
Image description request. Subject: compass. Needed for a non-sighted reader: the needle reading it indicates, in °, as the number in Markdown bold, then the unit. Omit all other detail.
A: **155** °
